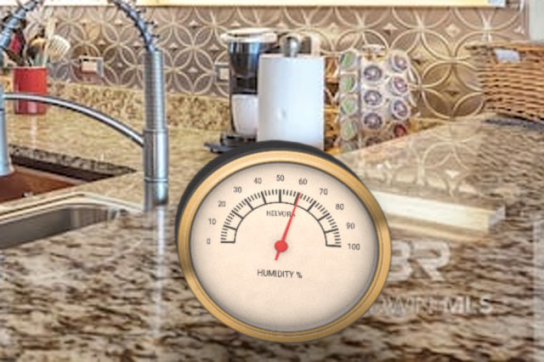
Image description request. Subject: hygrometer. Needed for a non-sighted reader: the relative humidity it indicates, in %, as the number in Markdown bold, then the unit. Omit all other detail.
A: **60** %
